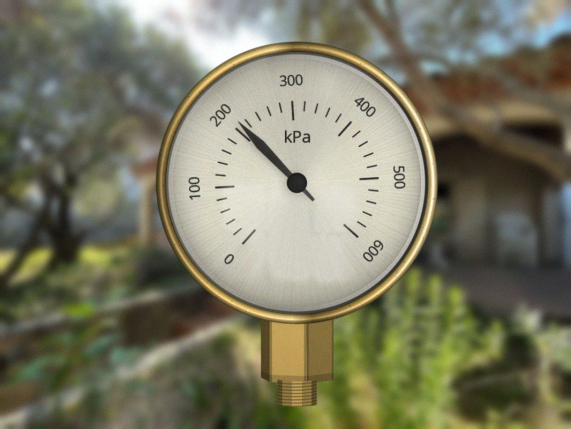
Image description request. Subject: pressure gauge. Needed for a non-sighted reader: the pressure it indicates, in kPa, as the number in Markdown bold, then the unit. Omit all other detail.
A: **210** kPa
